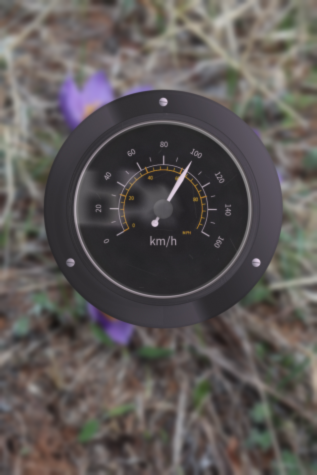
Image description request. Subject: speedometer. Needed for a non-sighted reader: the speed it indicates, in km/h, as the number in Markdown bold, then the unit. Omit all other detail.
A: **100** km/h
